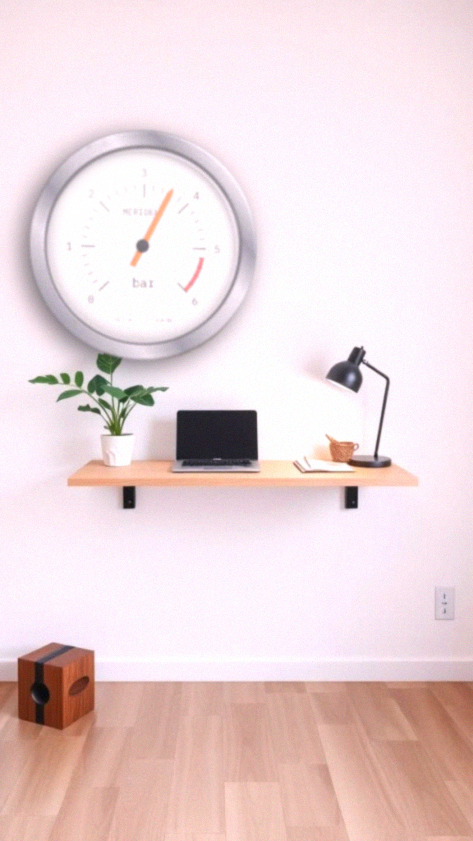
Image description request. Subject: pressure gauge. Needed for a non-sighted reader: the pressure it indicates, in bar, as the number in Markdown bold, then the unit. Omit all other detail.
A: **3.6** bar
